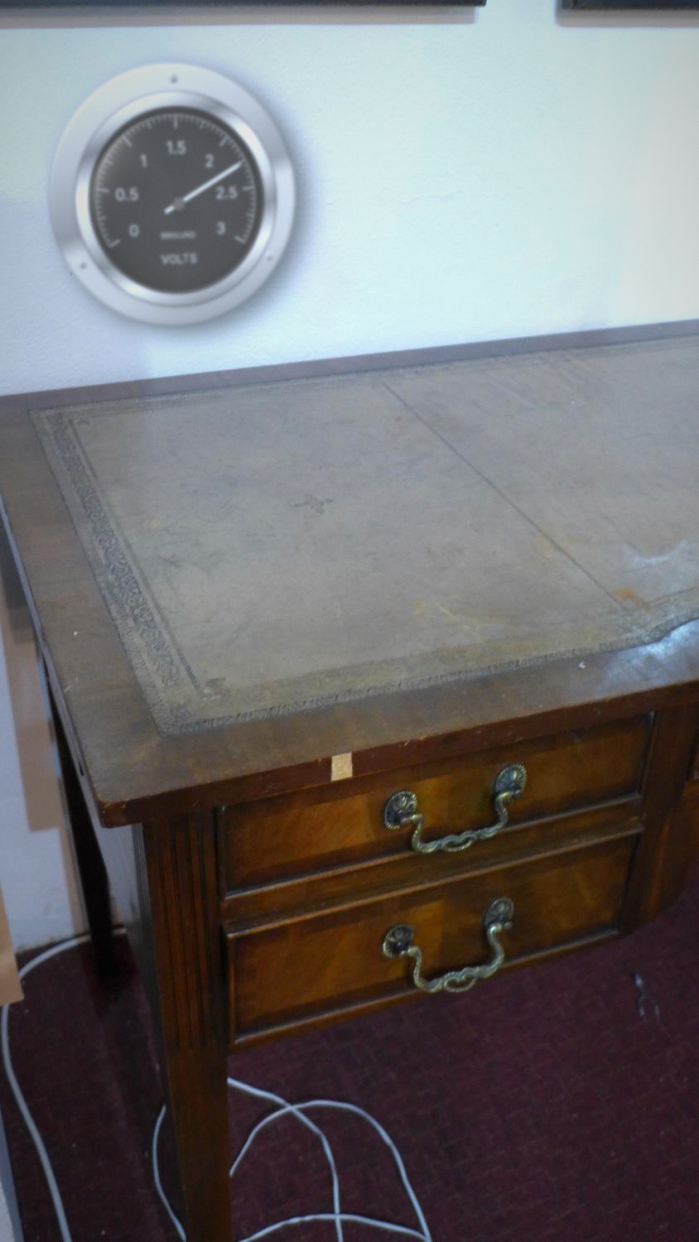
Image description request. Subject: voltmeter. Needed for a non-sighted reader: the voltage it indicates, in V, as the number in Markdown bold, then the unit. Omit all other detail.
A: **2.25** V
